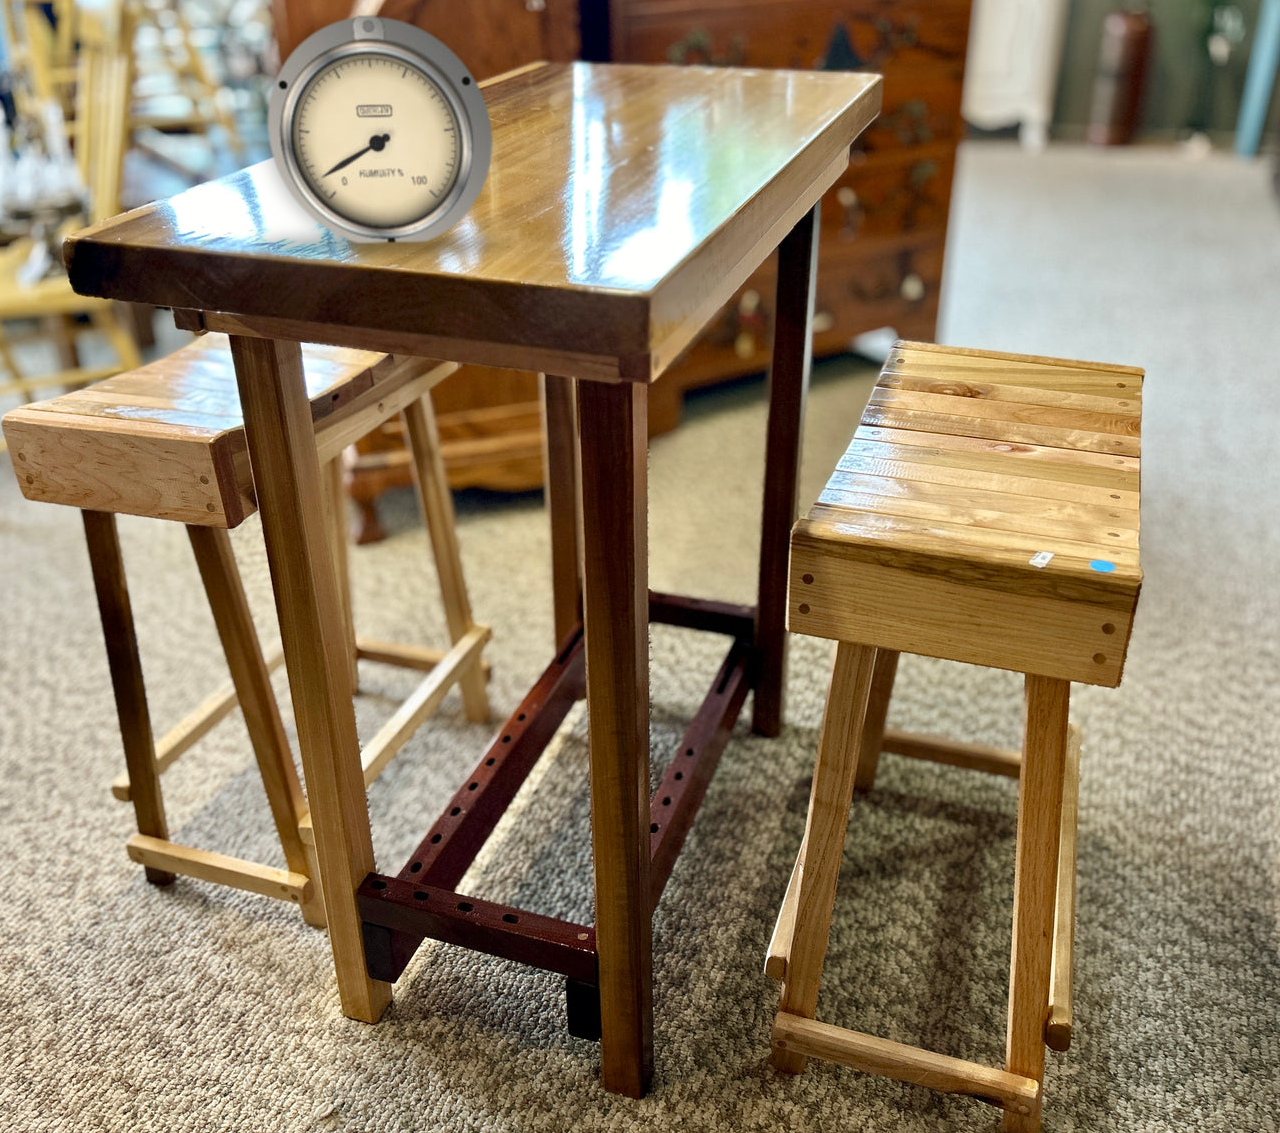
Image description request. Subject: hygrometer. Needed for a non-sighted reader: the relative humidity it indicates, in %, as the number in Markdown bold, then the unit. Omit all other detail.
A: **6** %
